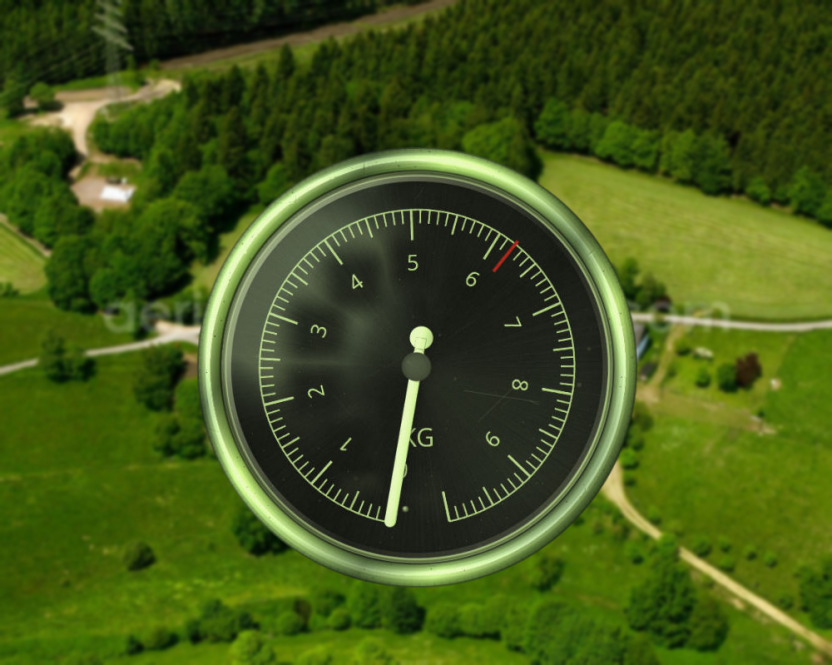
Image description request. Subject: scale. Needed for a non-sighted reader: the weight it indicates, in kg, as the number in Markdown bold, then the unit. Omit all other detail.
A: **0.05** kg
